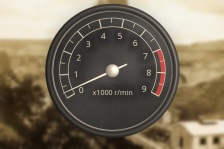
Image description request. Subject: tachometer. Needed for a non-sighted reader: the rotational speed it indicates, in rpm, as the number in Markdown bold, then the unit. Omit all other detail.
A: **250** rpm
